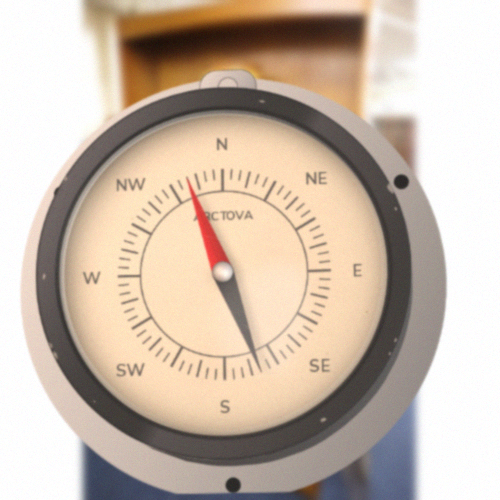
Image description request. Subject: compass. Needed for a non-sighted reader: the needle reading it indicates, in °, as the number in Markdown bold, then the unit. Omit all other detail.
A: **340** °
